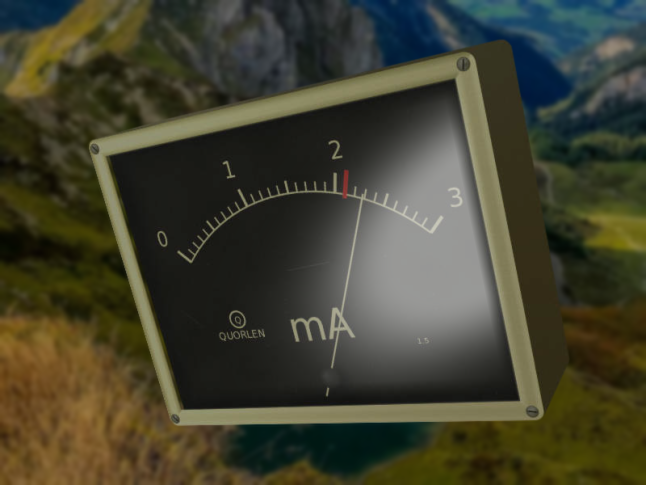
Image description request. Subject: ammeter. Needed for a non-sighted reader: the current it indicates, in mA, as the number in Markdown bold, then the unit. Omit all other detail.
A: **2.3** mA
